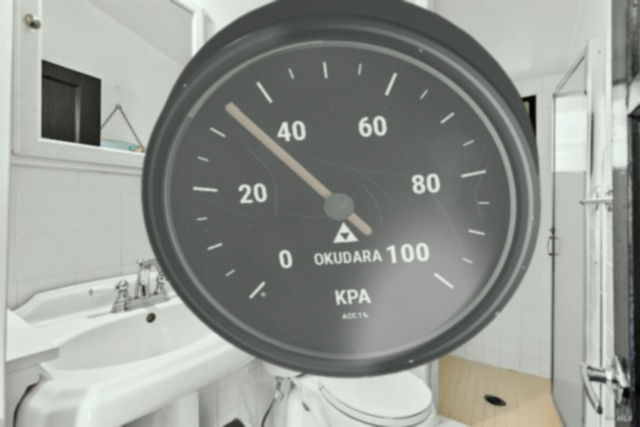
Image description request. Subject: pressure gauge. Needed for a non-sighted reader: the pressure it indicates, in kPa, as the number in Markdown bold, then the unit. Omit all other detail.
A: **35** kPa
